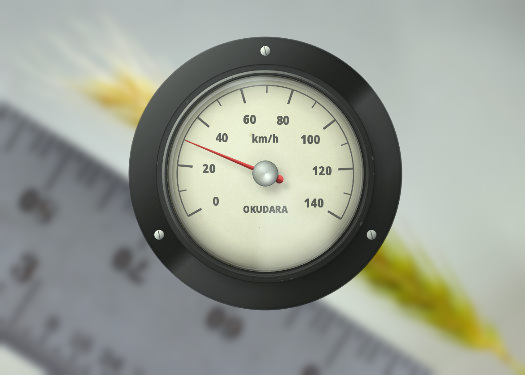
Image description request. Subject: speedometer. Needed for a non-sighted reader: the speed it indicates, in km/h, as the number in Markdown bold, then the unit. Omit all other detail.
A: **30** km/h
